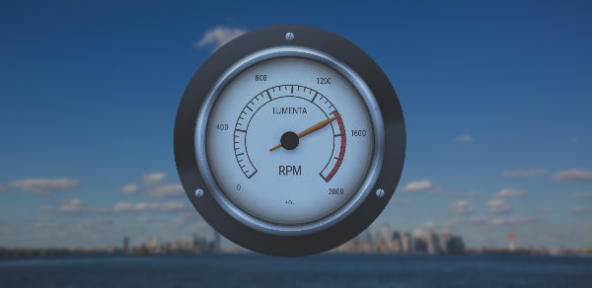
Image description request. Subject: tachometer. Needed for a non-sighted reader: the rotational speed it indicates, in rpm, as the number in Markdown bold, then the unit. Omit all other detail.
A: **1450** rpm
